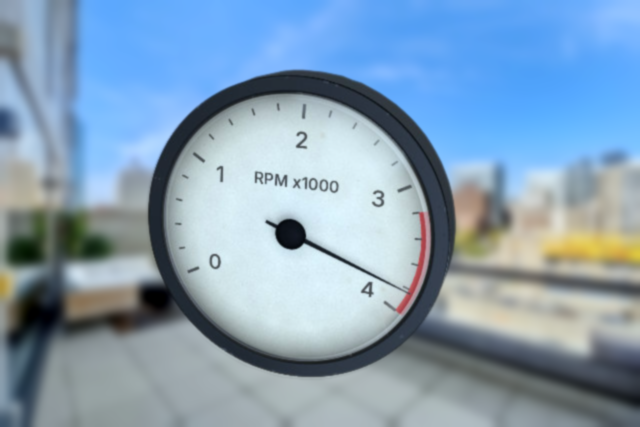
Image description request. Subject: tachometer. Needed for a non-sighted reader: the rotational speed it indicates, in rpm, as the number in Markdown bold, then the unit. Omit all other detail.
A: **3800** rpm
